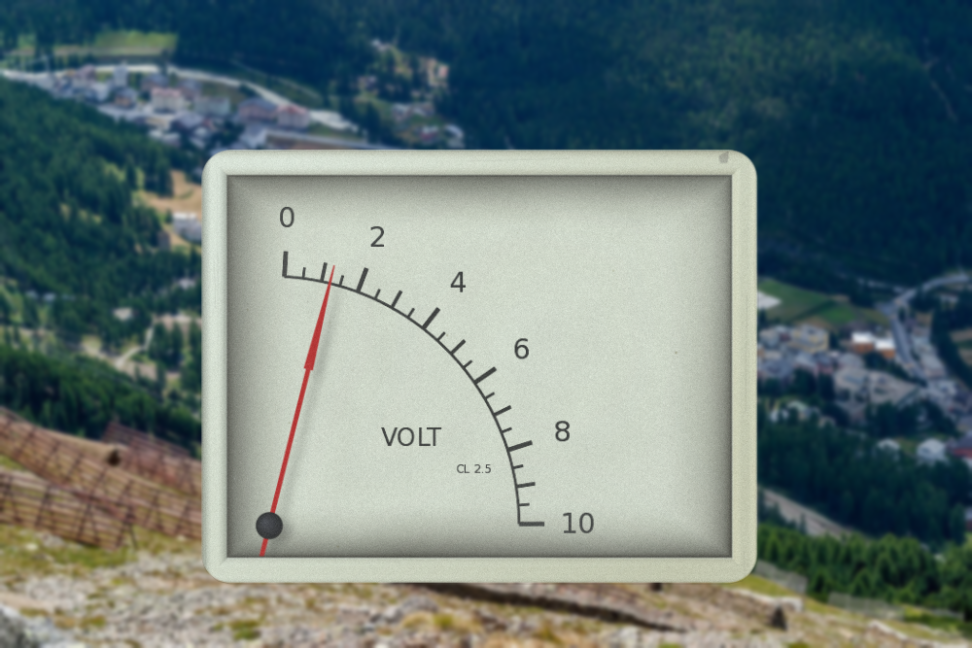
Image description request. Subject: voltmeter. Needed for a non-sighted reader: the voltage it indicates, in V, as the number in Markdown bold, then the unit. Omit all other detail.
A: **1.25** V
